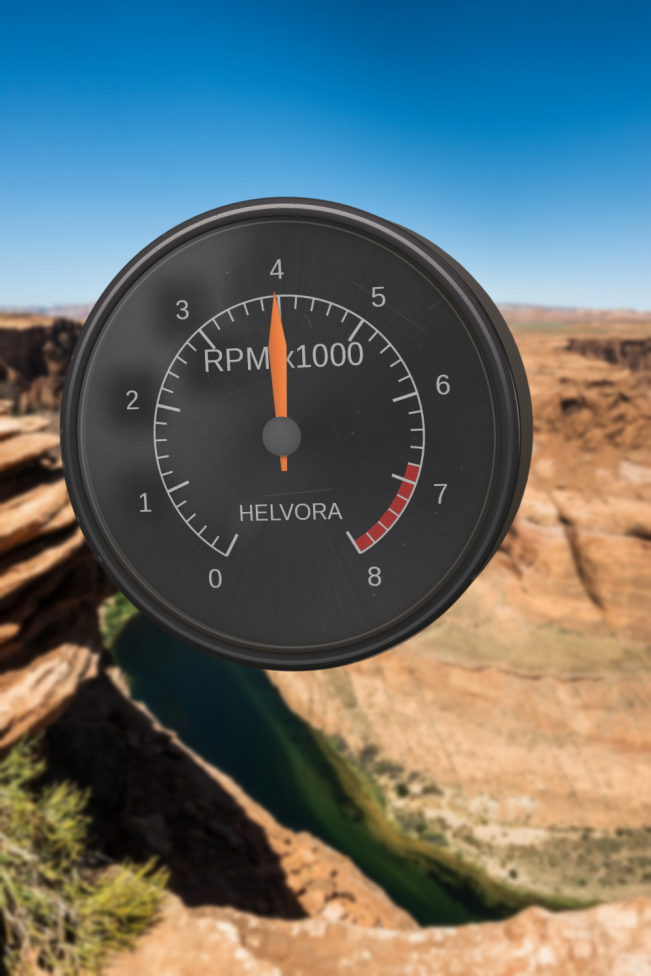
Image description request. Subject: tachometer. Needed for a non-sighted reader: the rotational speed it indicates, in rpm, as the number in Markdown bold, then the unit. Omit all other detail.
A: **4000** rpm
